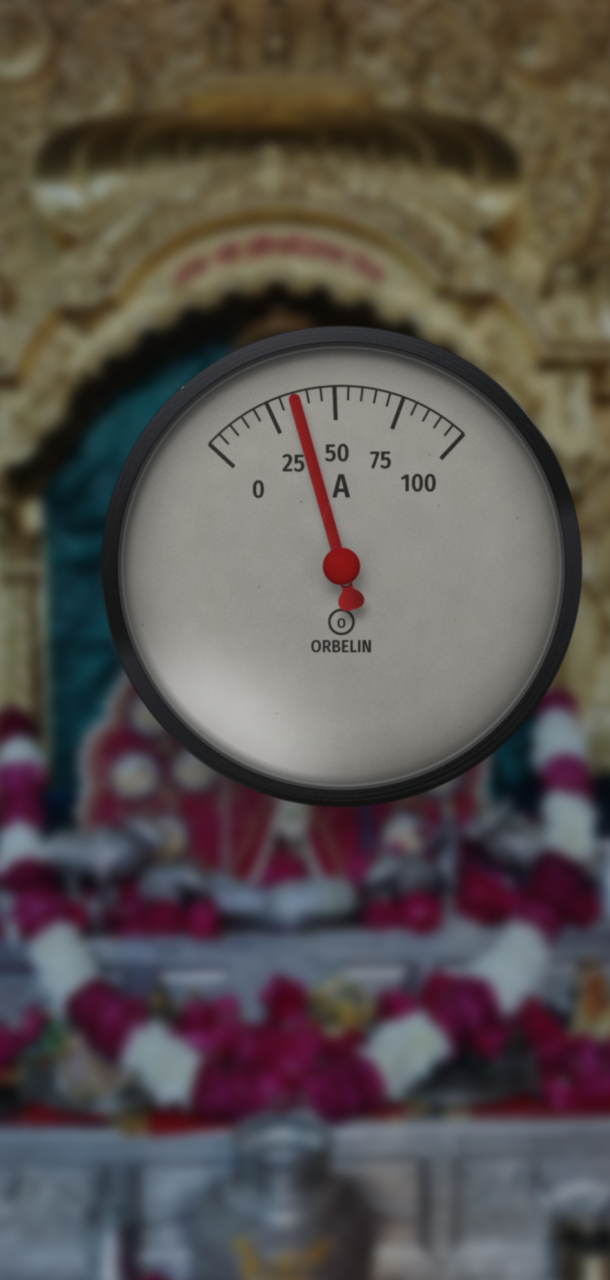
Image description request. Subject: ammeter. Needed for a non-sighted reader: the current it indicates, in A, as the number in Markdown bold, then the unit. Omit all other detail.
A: **35** A
